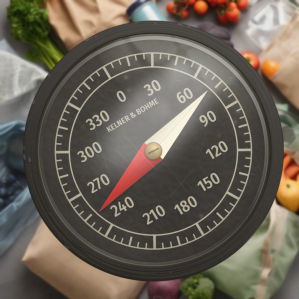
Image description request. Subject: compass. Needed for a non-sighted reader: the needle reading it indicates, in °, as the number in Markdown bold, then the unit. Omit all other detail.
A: **252.5** °
